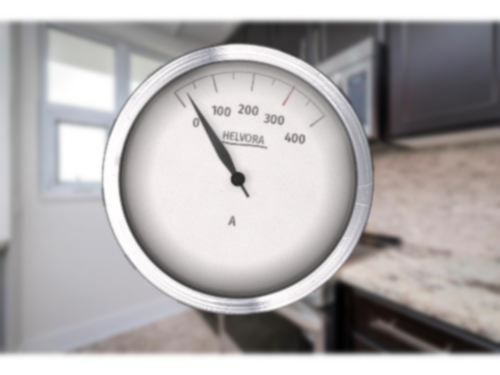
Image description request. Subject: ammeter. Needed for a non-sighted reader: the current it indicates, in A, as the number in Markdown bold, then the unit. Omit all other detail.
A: **25** A
